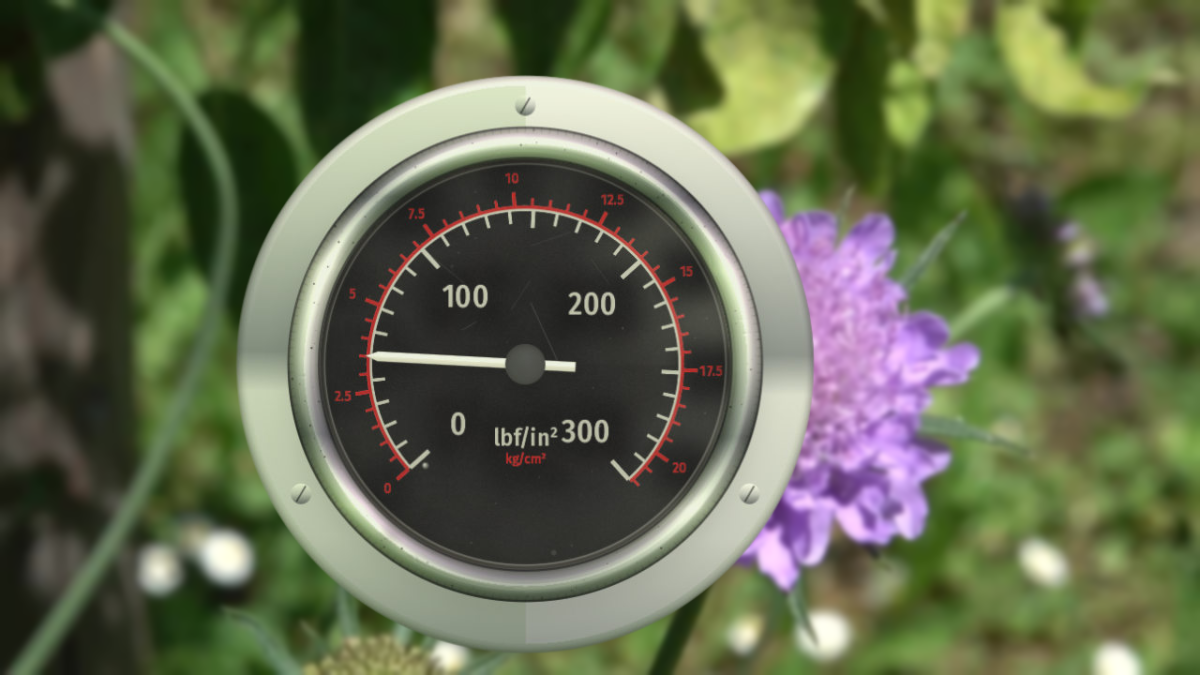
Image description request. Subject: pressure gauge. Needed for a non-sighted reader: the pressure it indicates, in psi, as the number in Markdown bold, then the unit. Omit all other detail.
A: **50** psi
